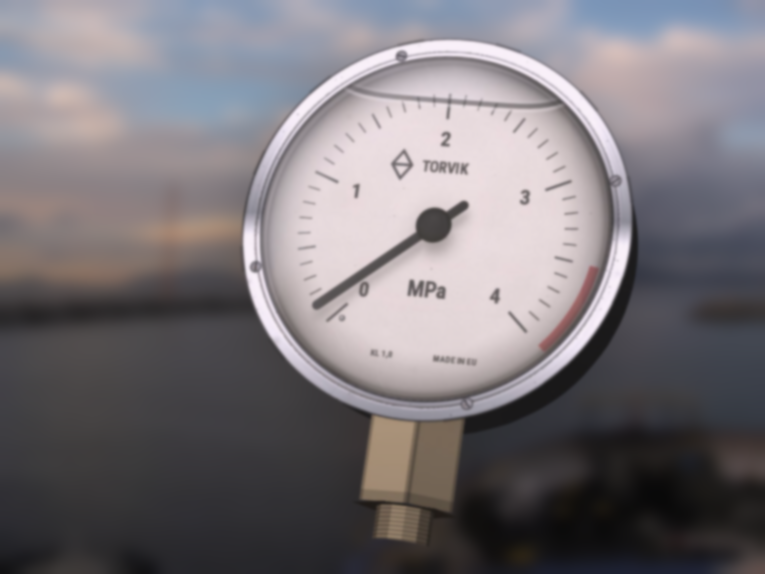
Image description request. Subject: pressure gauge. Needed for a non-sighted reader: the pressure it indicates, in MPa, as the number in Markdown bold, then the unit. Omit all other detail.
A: **0.1** MPa
